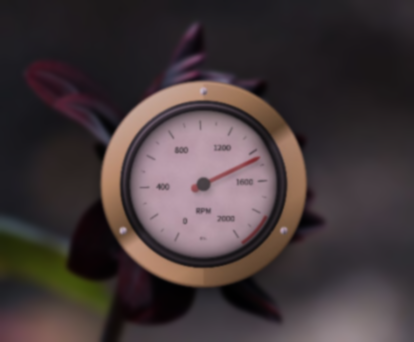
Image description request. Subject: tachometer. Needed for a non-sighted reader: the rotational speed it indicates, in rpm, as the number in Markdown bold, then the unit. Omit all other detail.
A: **1450** rpm
